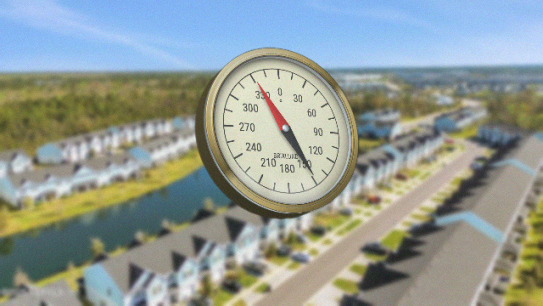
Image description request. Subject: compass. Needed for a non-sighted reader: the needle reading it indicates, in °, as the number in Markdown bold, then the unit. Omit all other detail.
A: **330** °
